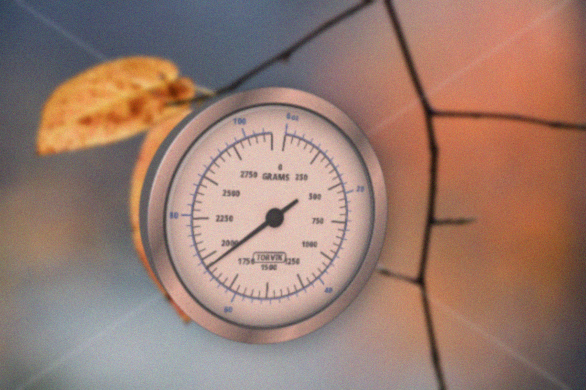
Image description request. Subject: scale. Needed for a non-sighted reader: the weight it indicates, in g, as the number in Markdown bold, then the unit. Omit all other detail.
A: **1950** g
